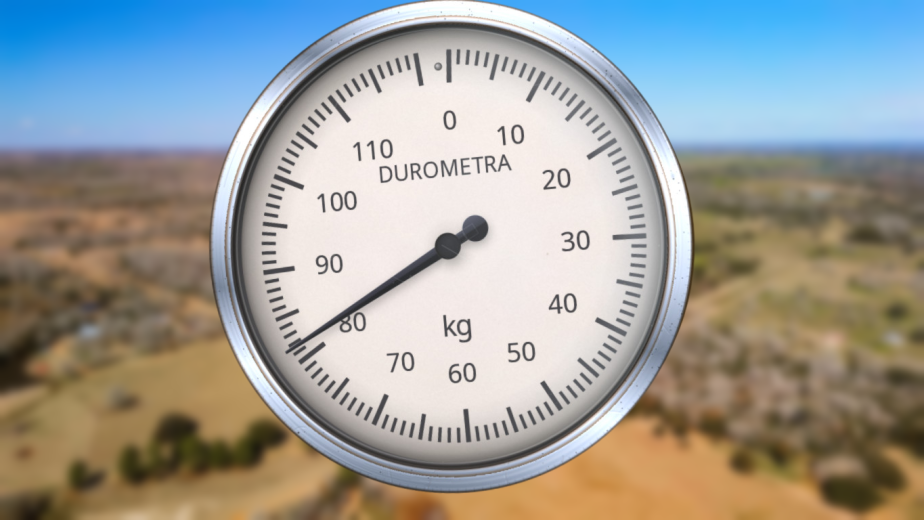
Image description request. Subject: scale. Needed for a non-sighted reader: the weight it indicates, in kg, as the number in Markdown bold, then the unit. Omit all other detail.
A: **81.5** kg
